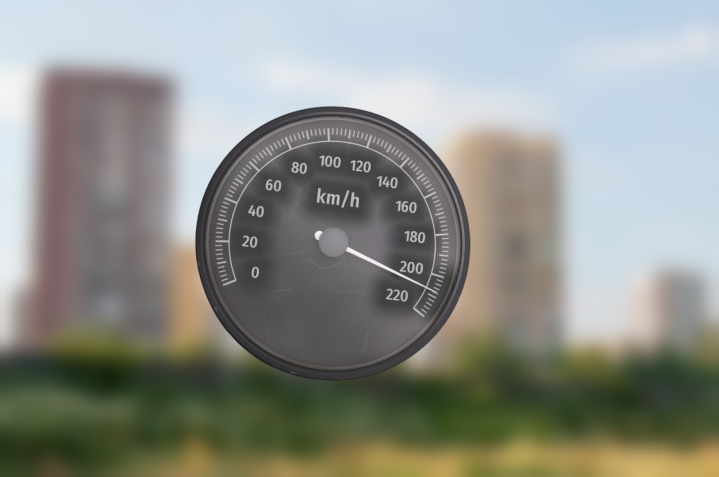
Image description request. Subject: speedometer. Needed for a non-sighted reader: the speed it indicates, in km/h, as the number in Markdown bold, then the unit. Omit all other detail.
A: **208** km/h
